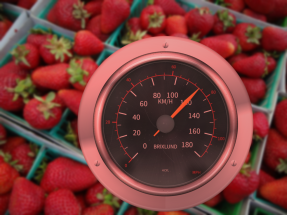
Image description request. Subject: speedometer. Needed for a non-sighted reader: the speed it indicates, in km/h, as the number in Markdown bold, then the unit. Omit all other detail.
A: **120** km/h
